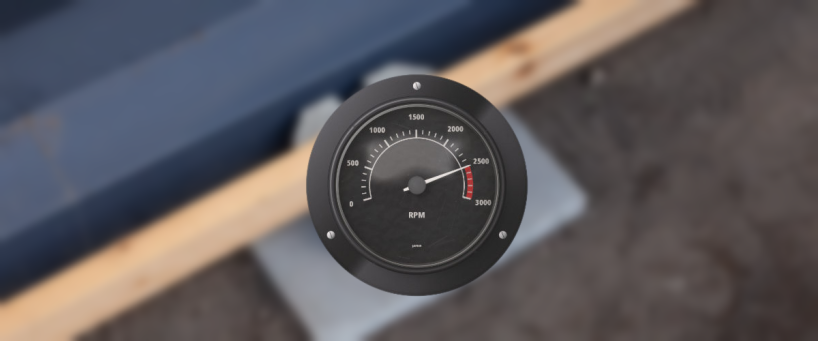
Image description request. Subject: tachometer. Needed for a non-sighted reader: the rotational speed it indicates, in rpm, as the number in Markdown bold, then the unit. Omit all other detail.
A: **2500** rpm
